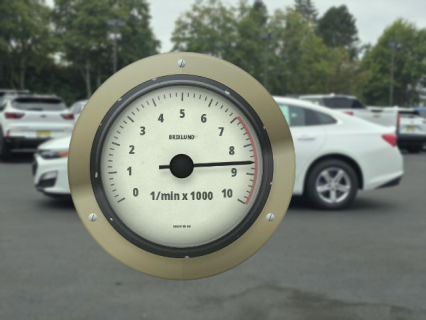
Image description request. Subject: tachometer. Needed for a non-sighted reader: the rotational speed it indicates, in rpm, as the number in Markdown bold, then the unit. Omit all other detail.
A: **8600** rpm
